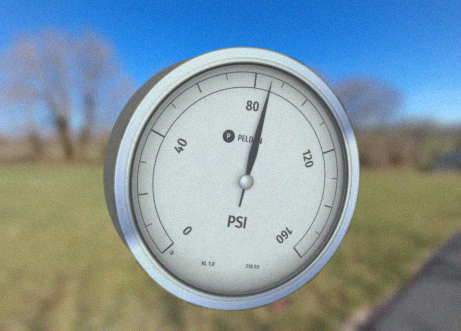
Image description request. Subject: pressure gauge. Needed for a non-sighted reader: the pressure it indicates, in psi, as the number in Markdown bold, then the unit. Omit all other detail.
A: **85** psi
